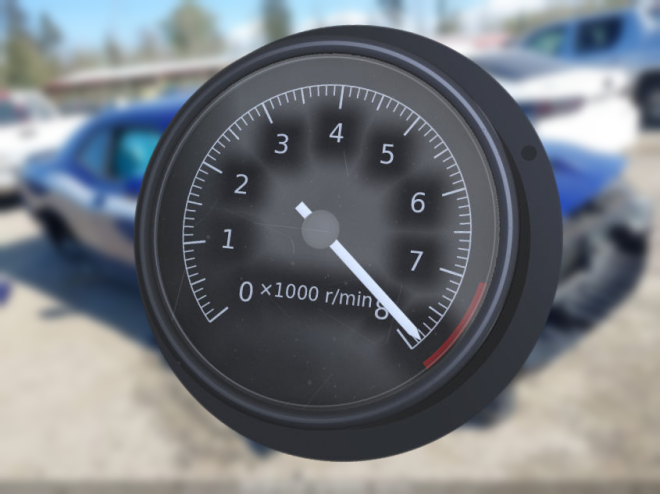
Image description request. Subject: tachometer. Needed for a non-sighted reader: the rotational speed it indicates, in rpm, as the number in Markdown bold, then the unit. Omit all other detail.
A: **7850** rpm
